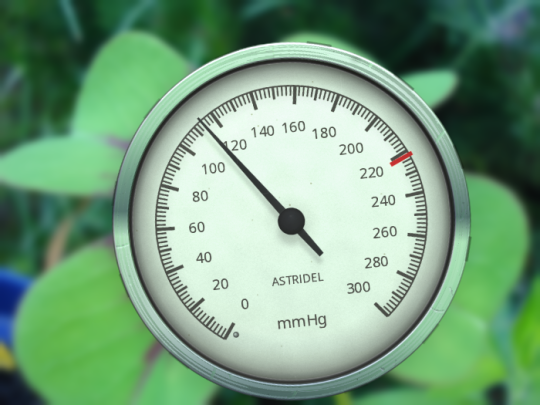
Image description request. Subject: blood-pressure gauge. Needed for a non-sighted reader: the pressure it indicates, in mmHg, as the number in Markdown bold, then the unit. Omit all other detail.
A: **114** mmHg
